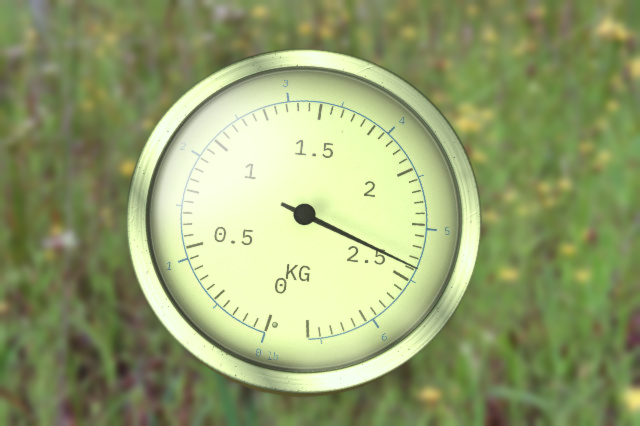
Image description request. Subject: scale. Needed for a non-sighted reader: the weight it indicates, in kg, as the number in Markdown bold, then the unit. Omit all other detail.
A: **2.45** kg
